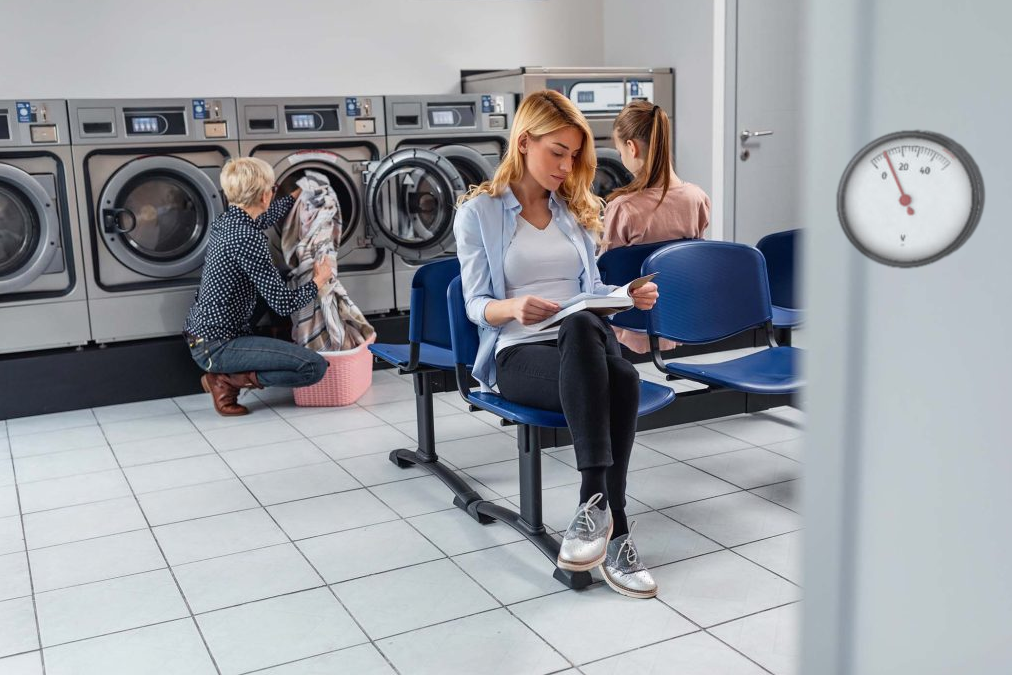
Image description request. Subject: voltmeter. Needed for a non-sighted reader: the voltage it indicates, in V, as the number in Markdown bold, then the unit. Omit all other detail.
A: **10** V
